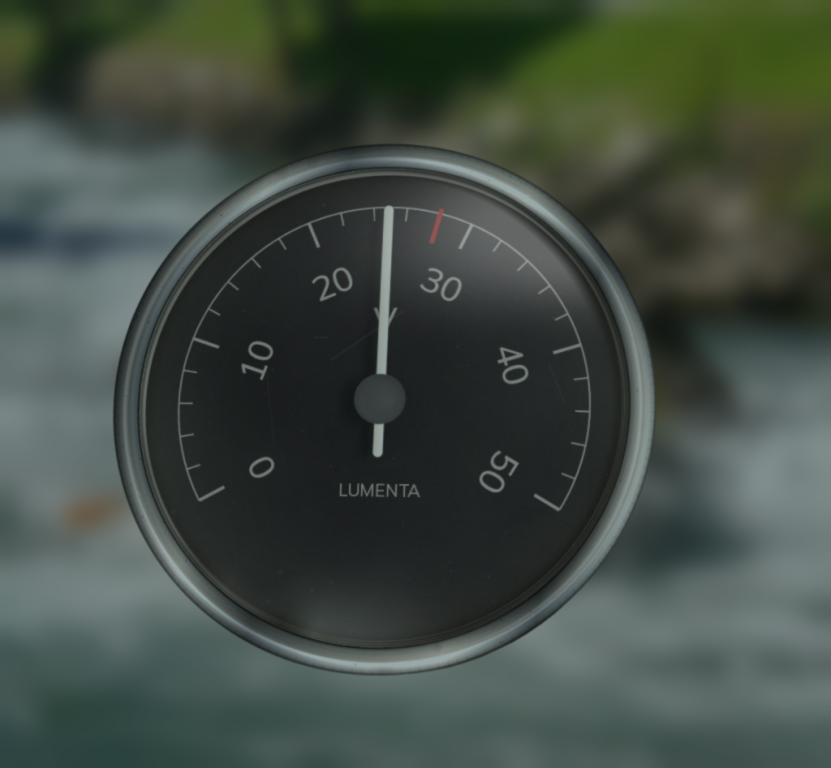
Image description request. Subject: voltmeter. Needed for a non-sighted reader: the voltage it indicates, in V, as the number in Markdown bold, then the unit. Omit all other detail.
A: **25** V
